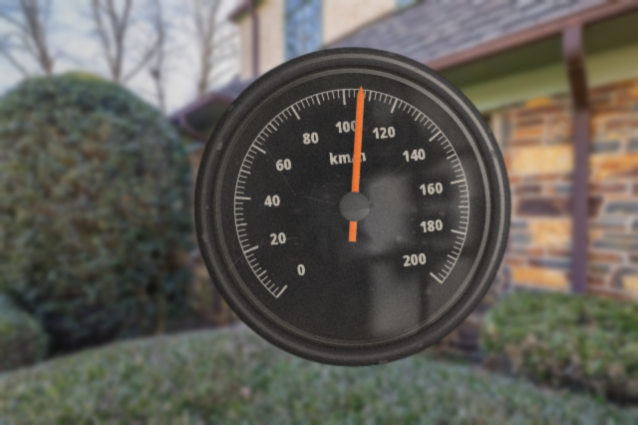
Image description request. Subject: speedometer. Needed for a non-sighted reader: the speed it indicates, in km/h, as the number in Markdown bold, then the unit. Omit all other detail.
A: **106** km/h
